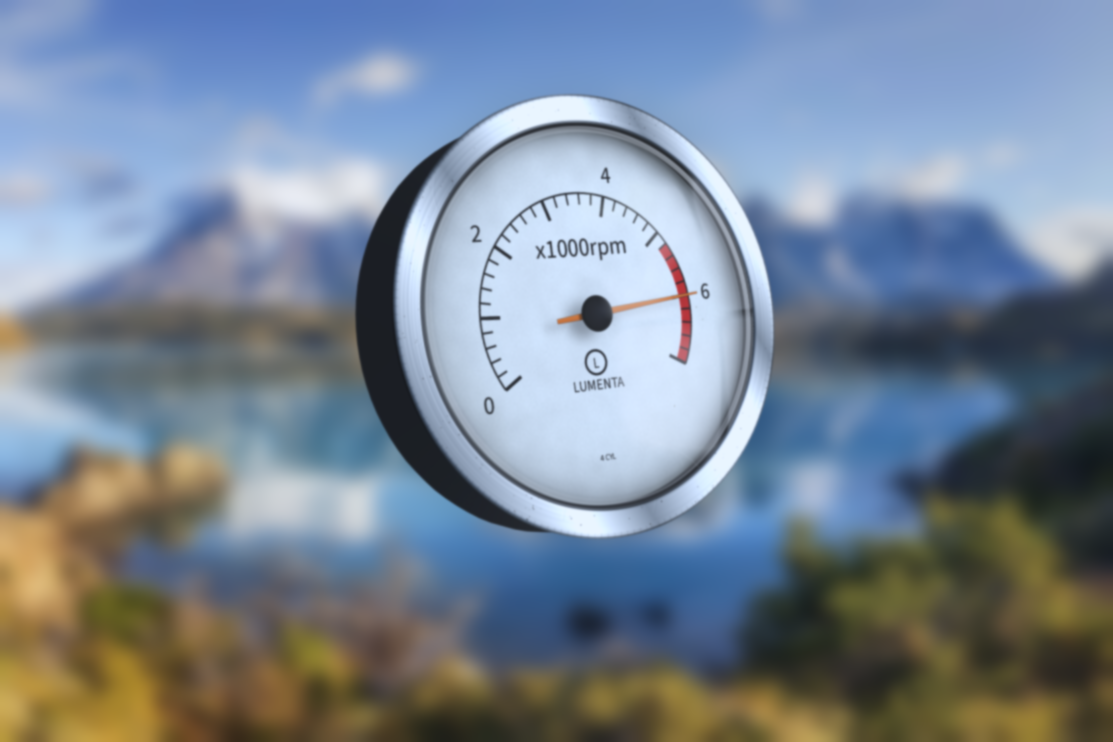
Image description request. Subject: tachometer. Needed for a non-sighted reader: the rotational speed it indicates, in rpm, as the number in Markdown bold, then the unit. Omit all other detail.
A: **6000** rpm
